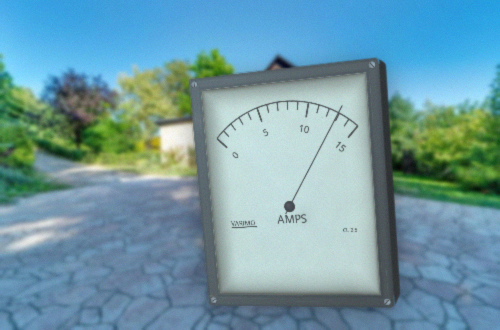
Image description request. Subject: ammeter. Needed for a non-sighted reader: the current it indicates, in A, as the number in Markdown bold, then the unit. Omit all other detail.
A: **13** A
